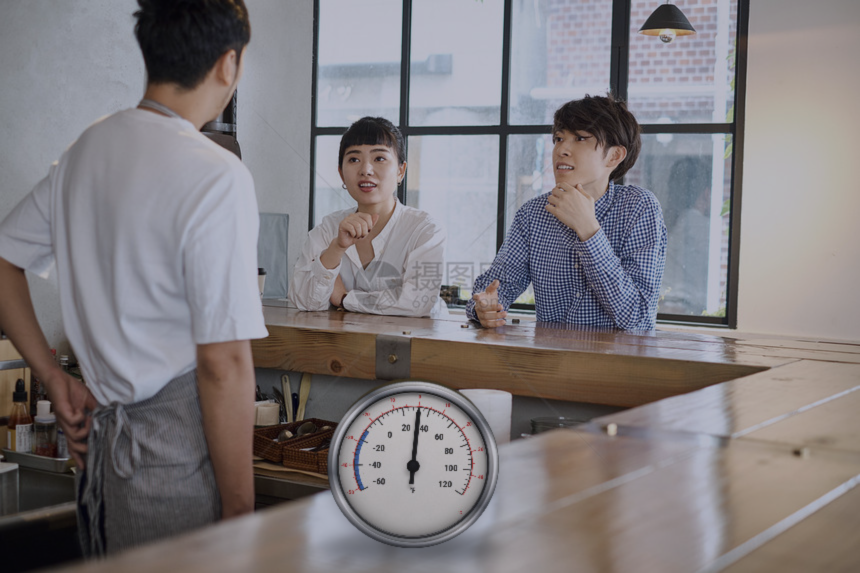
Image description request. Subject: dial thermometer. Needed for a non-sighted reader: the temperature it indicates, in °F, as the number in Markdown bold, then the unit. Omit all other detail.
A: **32** °F
